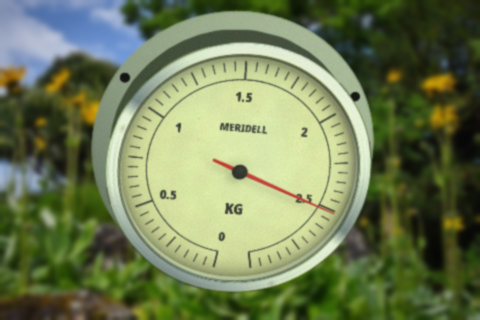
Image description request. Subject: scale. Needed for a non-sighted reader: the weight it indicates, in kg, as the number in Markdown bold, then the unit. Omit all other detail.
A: **2.5** kg
